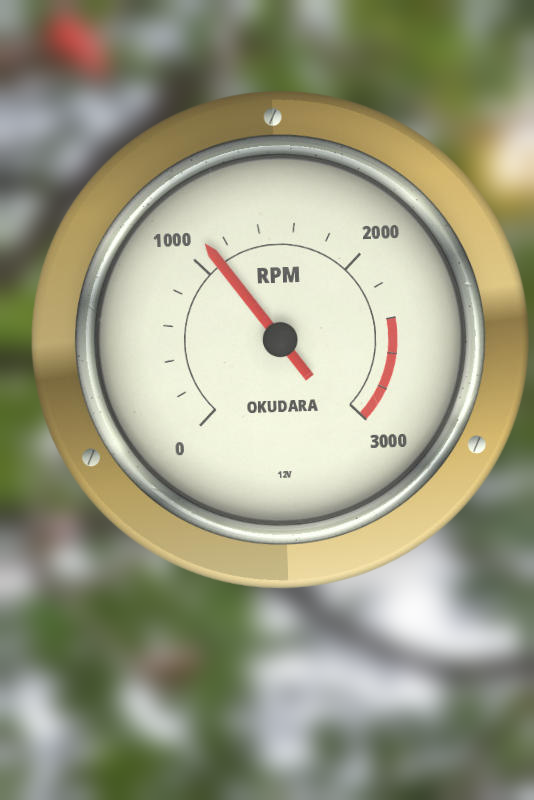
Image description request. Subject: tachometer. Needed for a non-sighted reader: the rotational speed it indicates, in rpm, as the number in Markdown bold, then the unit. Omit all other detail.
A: **1100** rpm
